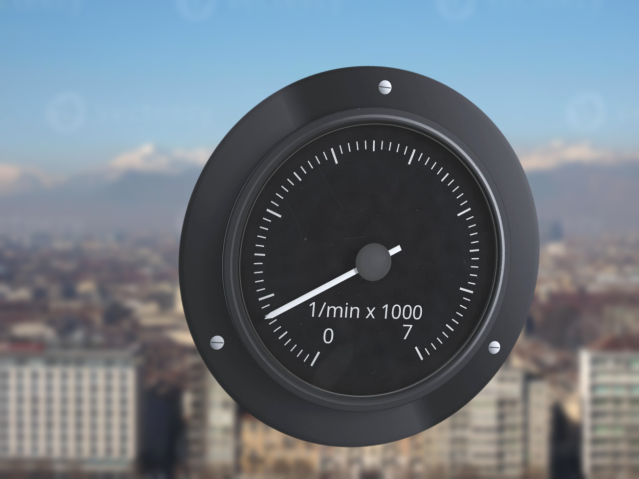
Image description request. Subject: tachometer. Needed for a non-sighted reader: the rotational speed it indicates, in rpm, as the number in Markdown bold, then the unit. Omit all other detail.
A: **800** rpm
